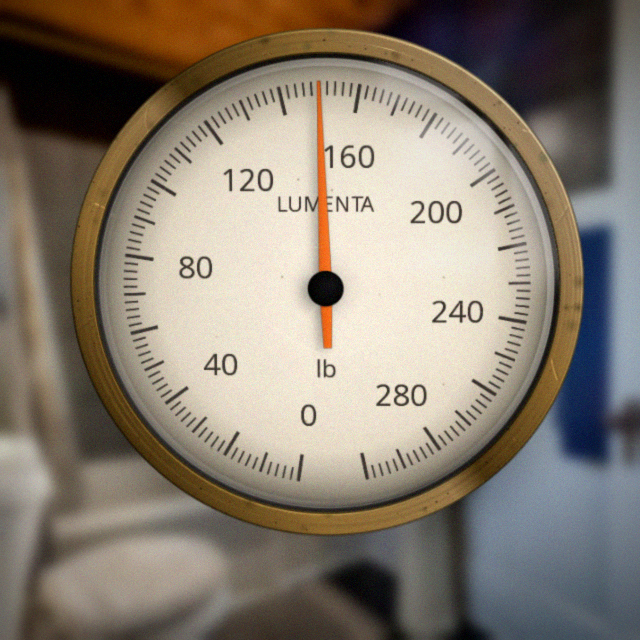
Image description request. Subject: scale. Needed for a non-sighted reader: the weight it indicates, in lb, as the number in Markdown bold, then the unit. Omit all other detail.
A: **150** lb
